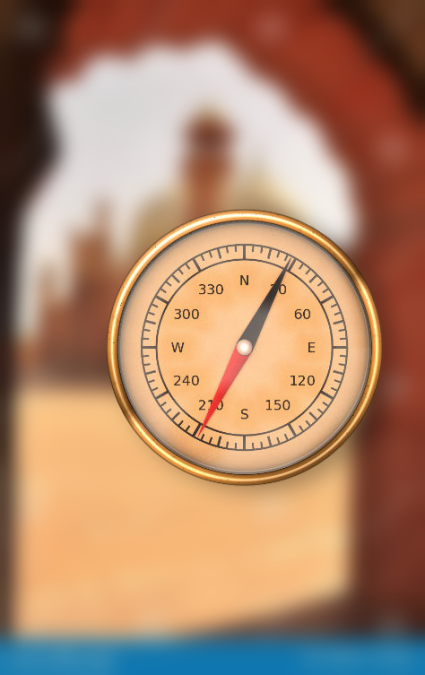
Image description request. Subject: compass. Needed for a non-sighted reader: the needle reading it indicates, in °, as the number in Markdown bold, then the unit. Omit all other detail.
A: **207.5** °
